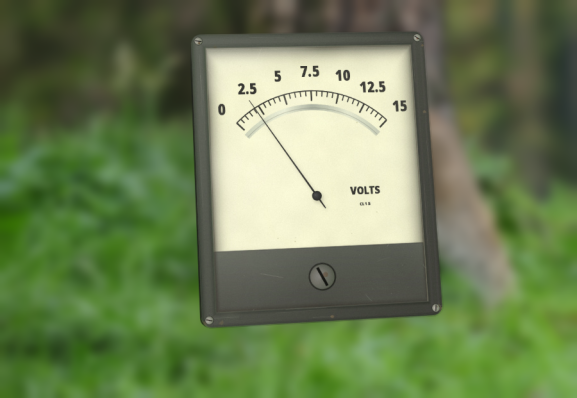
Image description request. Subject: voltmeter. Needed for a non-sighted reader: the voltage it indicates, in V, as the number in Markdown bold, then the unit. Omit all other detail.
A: **2** V
